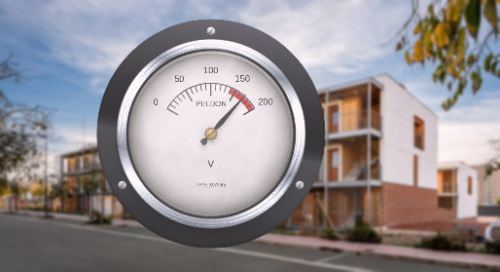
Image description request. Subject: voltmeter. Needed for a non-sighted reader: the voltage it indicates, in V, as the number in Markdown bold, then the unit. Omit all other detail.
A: **170** V
